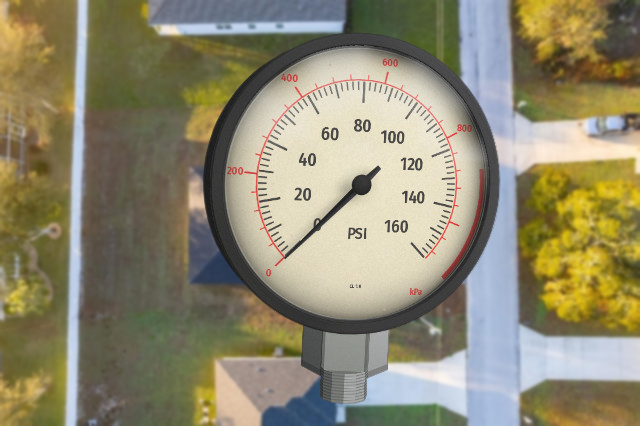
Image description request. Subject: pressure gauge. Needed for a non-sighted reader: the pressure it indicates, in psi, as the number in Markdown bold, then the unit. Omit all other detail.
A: **0** psi
